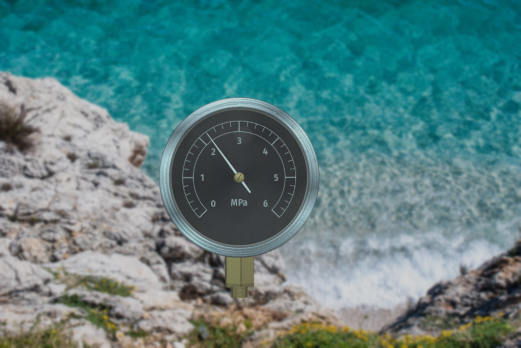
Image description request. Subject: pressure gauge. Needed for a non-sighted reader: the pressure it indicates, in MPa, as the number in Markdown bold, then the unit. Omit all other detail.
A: **2.2** MPa
